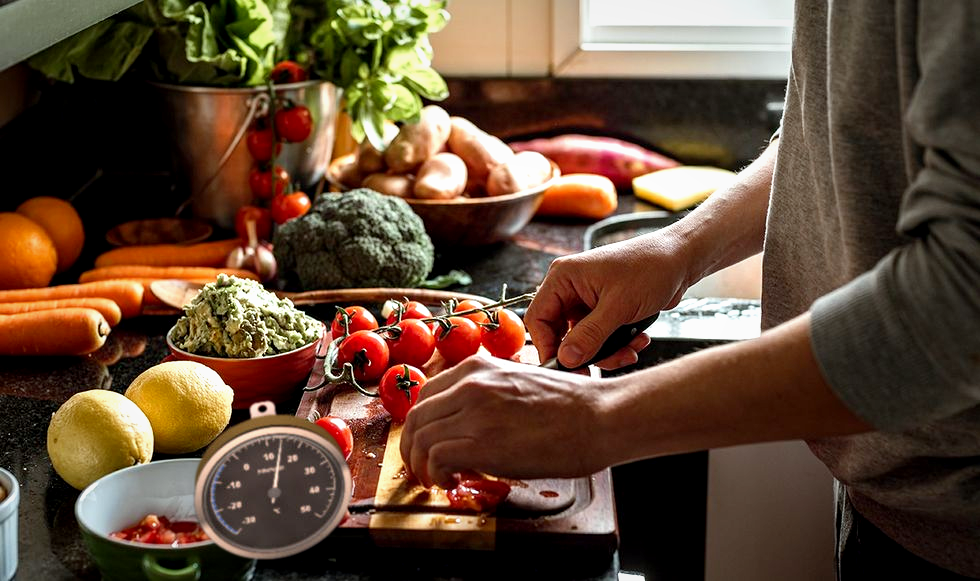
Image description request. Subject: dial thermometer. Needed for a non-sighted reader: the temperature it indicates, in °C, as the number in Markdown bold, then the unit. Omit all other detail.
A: **14** °C
